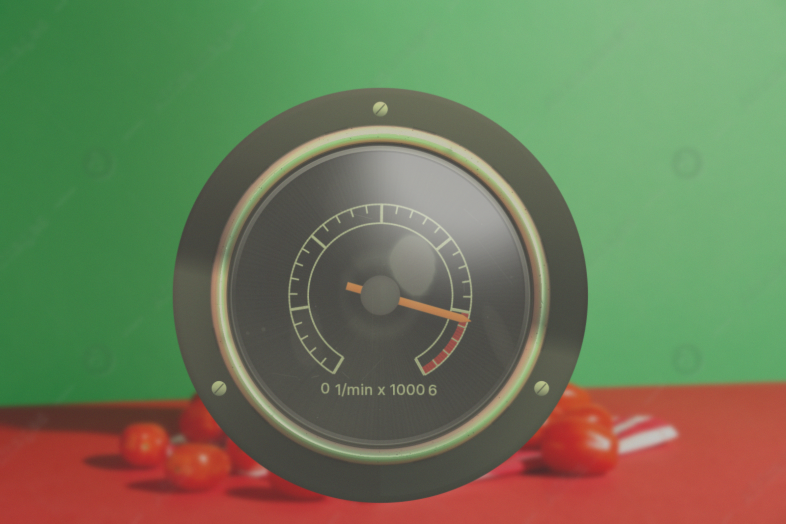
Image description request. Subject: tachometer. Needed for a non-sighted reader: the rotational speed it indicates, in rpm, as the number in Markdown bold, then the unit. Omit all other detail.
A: **5100** rpm
